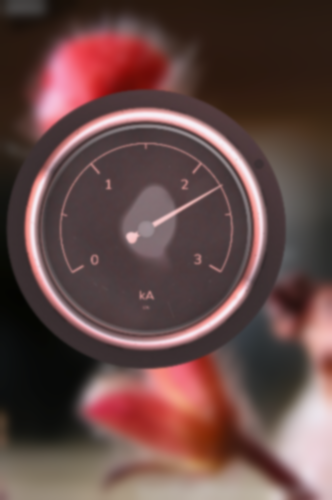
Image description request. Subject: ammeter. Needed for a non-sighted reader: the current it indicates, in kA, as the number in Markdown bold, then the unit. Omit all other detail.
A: **2.25** kA
